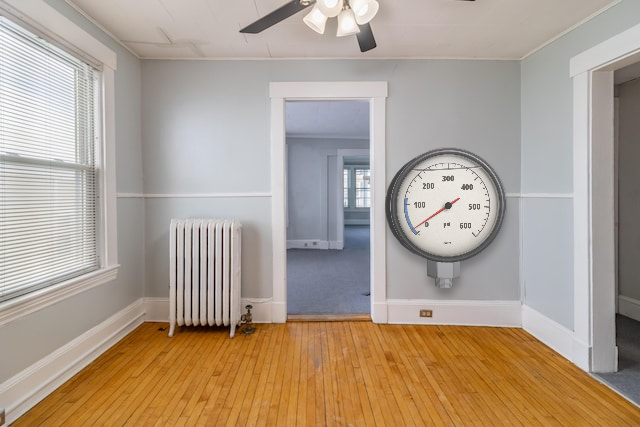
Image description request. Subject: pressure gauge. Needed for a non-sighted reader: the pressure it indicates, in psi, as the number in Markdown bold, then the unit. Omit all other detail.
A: **20** psi
